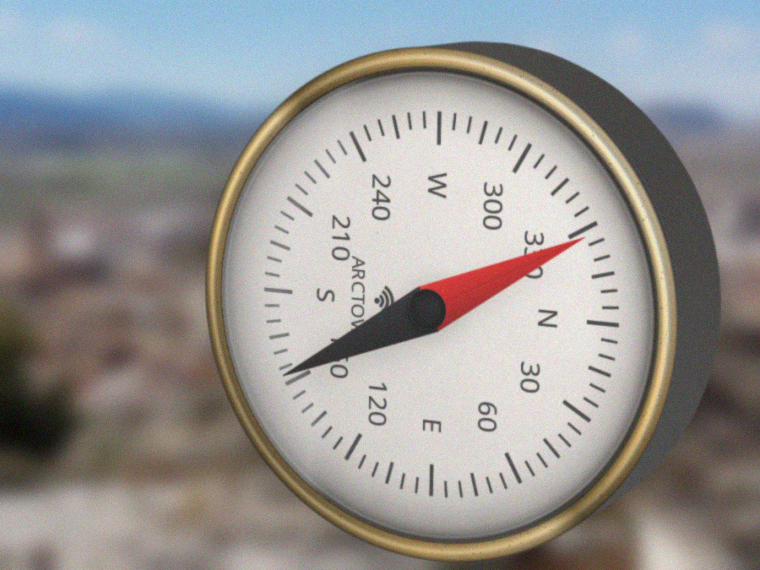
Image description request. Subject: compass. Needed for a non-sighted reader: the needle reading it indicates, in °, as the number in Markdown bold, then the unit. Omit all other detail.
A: **332.5** °
